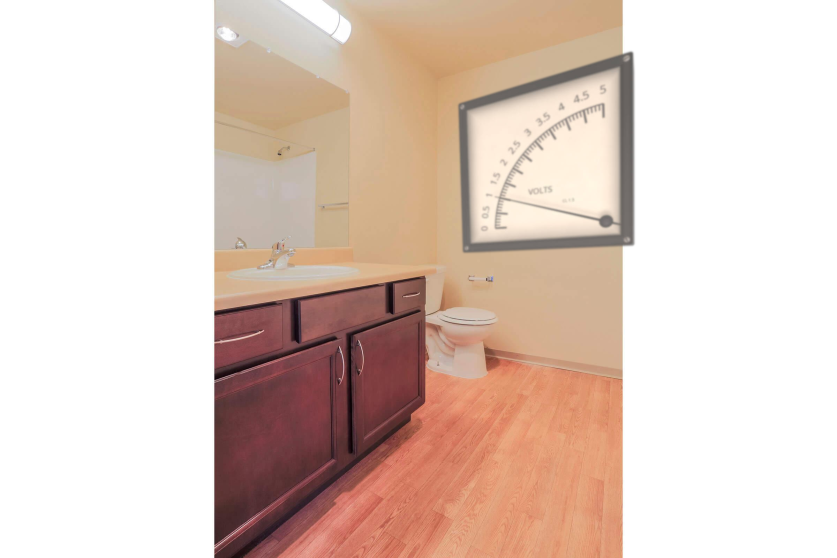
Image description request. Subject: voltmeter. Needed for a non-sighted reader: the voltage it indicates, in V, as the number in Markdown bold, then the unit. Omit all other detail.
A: **1** V
